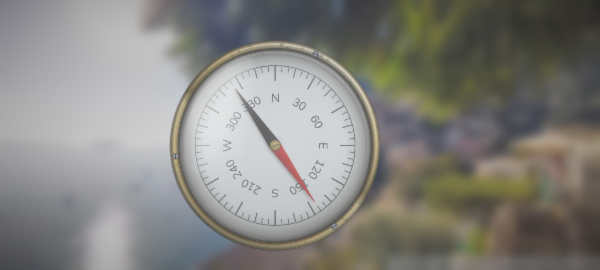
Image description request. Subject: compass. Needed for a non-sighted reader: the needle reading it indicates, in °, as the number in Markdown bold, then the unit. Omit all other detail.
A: **145** °
